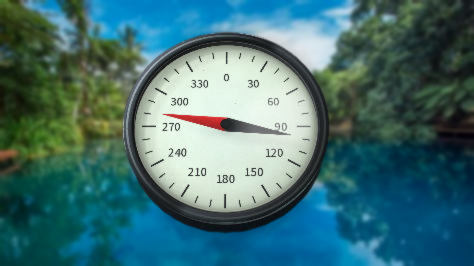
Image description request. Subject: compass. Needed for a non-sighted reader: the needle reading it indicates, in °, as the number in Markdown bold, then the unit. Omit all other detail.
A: **280** °
